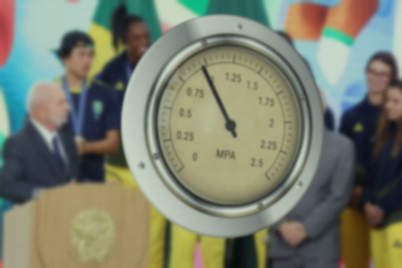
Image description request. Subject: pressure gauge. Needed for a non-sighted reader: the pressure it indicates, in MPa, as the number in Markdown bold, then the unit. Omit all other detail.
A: **0.95** MPa
